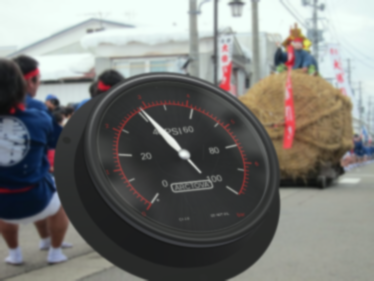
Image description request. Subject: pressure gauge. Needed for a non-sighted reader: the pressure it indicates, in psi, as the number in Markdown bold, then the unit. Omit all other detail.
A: **40** psi
